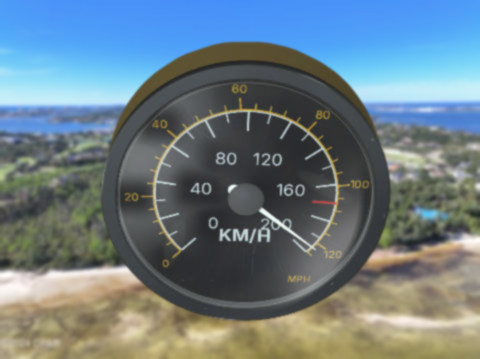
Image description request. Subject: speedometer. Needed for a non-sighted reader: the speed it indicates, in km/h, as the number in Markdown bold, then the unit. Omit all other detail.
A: **195** km/h
